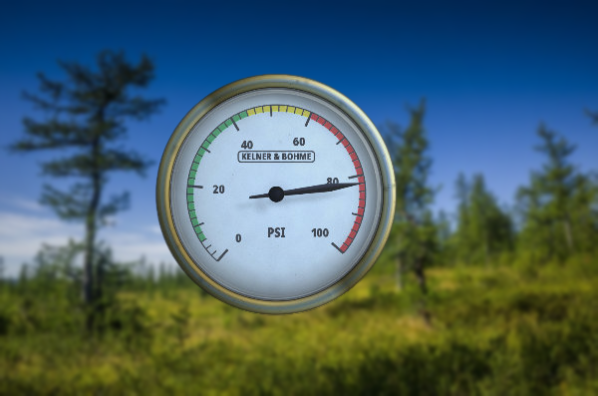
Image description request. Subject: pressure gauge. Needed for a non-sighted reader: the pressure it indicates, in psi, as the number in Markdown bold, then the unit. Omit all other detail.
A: **82** psi
